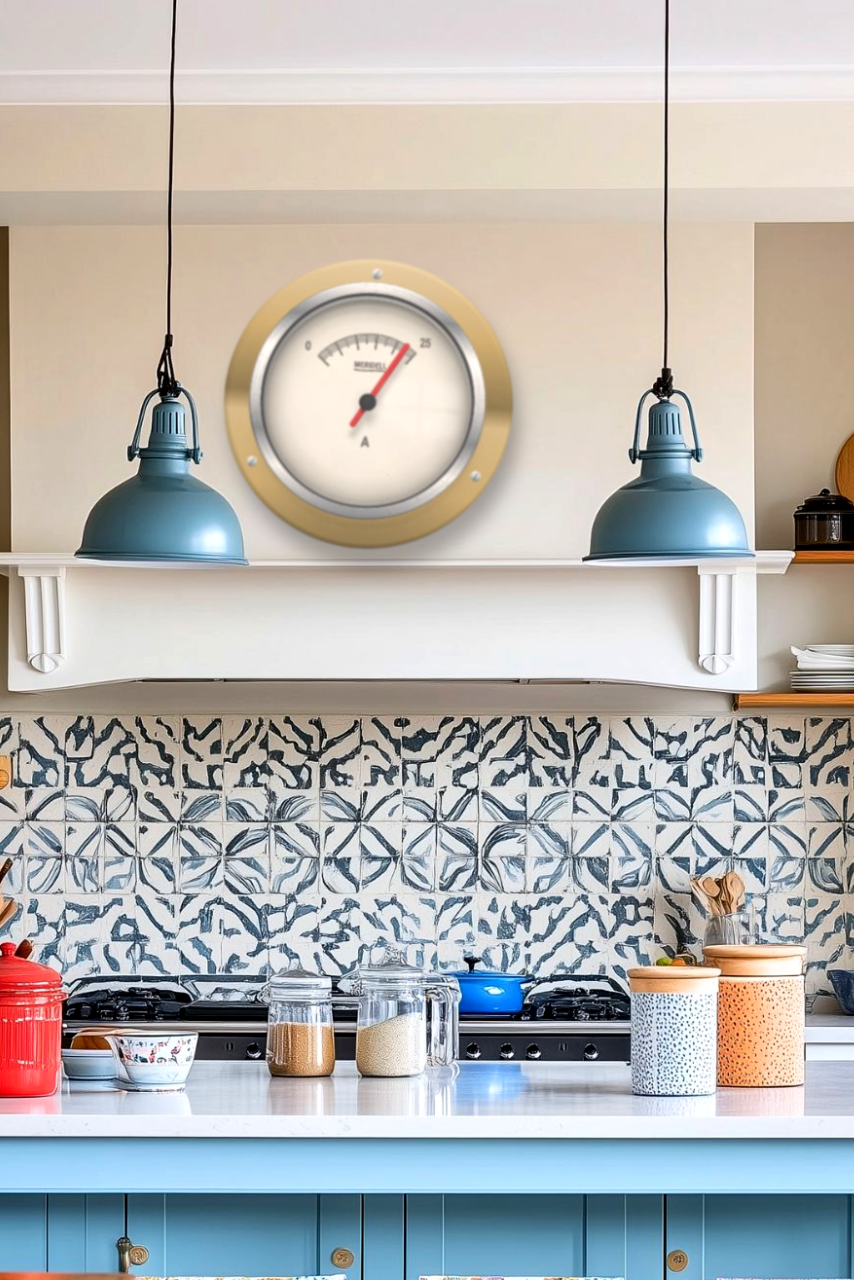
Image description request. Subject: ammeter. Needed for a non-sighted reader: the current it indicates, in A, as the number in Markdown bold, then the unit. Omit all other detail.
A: **22.5** A
